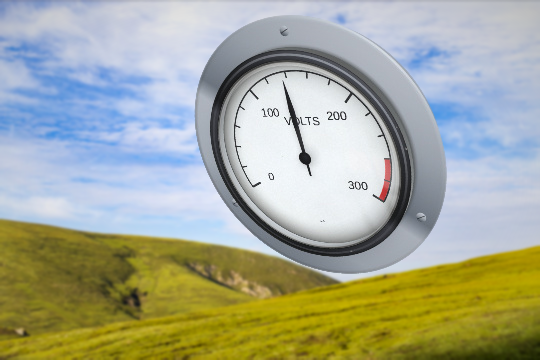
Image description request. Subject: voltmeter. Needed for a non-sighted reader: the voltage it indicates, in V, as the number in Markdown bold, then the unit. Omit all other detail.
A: **140** V
